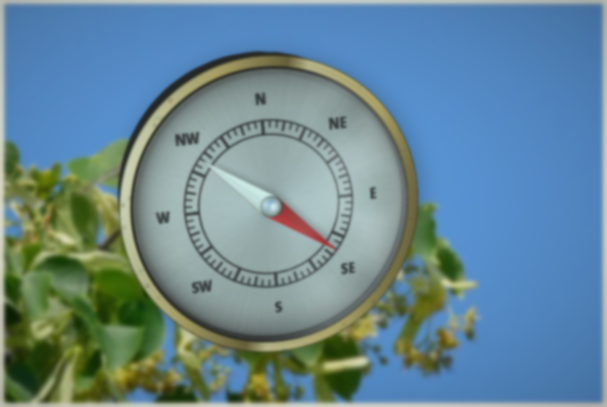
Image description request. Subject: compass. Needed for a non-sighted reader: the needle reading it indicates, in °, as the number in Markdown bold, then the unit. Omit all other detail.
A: **130** °
